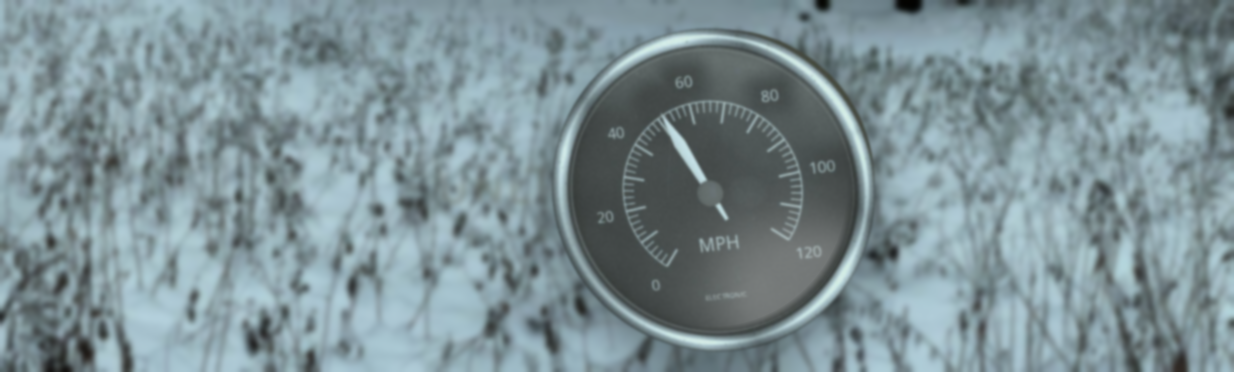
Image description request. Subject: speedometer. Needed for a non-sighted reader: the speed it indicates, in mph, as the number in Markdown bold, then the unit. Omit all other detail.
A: **52** mph
